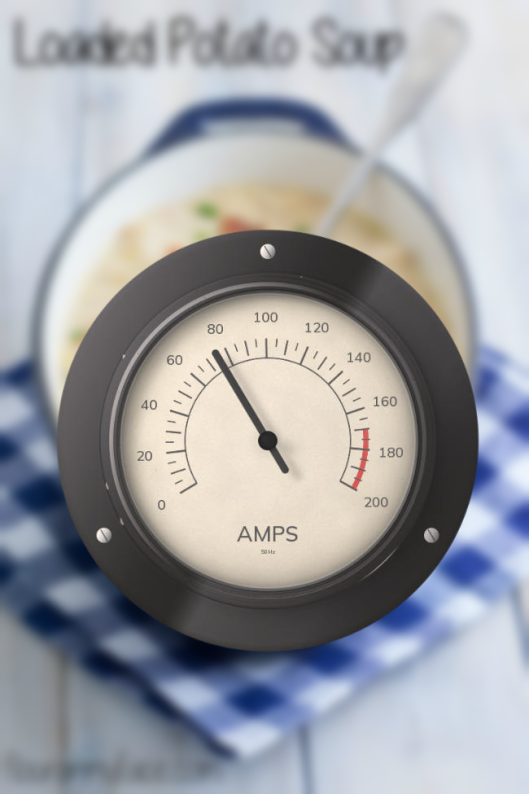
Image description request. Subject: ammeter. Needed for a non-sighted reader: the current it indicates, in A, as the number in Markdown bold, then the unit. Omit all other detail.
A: **75** A
